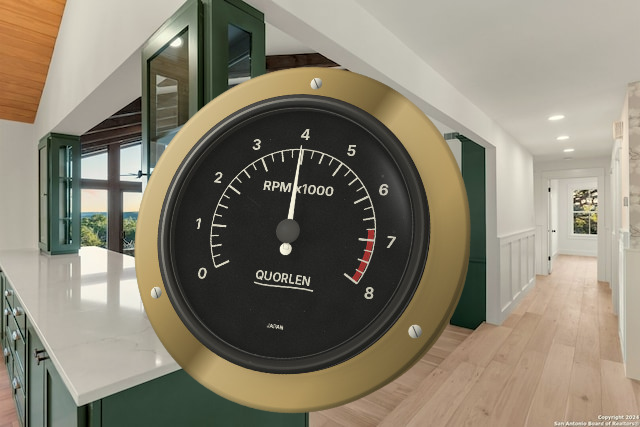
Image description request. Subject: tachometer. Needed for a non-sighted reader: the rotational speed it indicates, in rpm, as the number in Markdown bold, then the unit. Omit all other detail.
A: **4000** rpm
